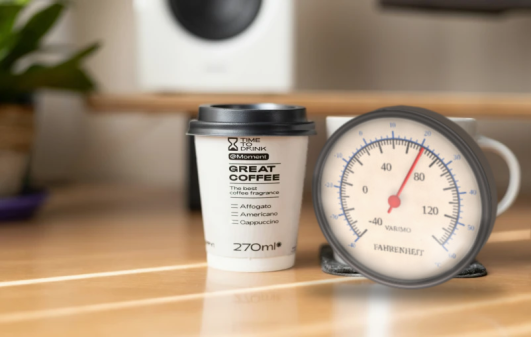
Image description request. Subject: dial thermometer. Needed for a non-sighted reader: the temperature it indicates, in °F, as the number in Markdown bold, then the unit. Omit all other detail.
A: **70** °F
